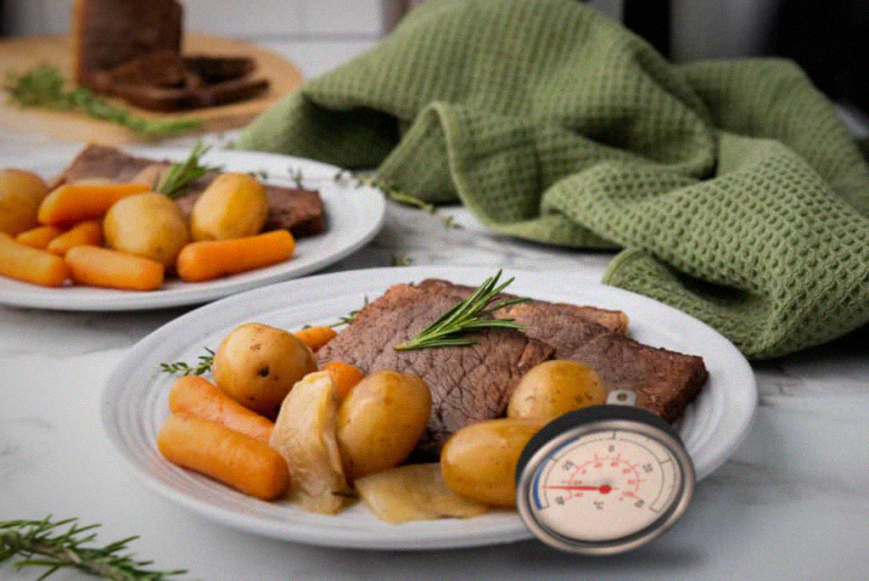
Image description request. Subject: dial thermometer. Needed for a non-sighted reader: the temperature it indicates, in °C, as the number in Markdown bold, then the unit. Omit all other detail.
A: **-30** °C
